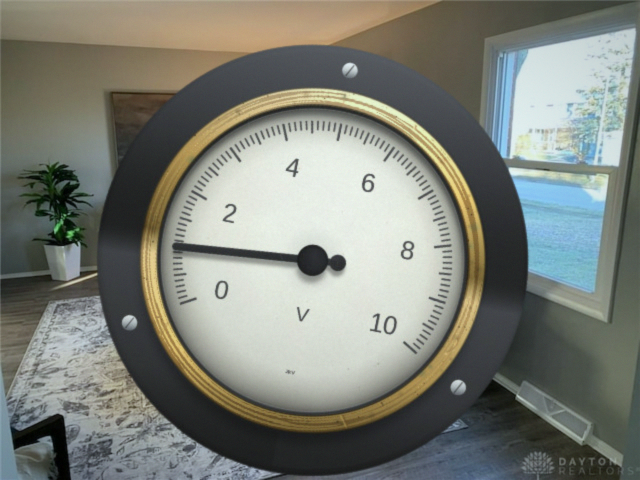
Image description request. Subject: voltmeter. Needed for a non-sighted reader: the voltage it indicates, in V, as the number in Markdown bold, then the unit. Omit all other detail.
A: **1** V
